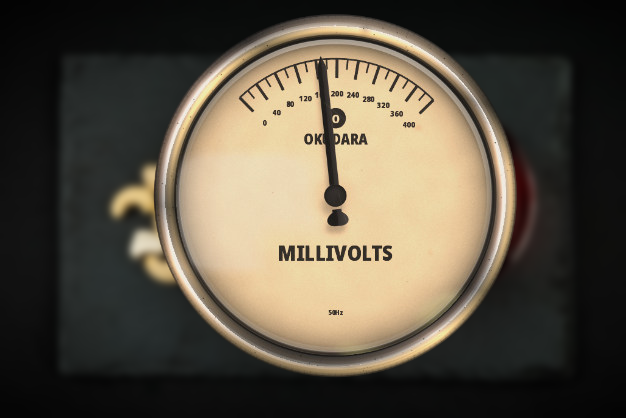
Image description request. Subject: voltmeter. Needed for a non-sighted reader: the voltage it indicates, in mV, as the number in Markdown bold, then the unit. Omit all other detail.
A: **170** mV
